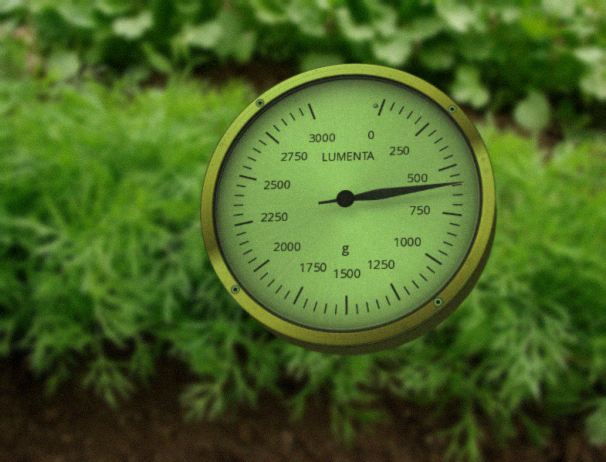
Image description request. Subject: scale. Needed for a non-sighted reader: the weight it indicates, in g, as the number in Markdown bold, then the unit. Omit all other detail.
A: **600** g
